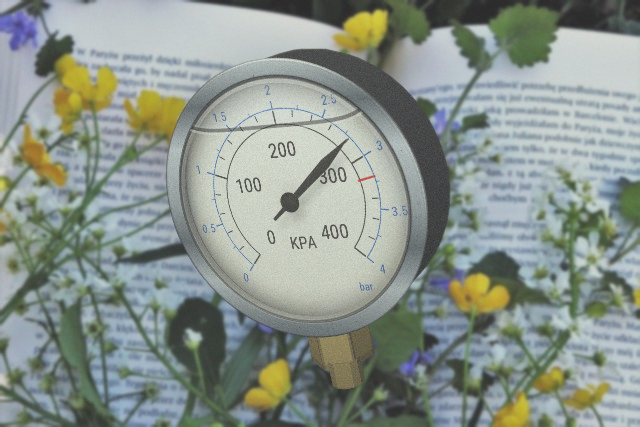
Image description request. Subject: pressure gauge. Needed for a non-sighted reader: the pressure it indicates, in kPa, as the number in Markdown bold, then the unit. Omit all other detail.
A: **280** kPa
